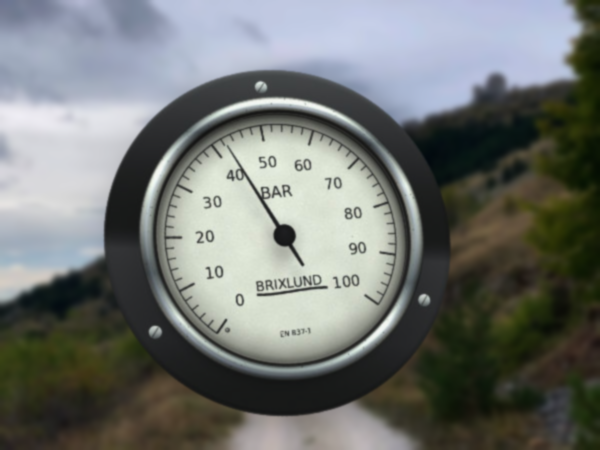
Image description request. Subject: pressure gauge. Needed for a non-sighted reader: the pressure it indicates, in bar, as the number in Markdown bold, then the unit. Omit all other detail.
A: **42** bar
